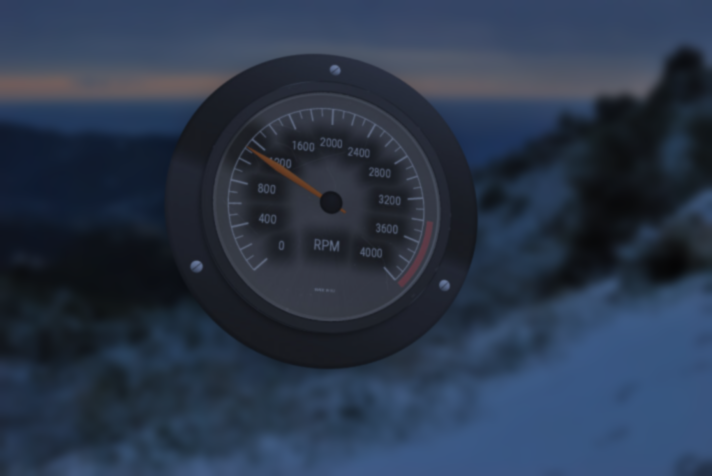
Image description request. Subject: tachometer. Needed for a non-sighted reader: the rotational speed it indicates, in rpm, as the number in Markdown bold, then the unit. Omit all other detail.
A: **1100** rpm
